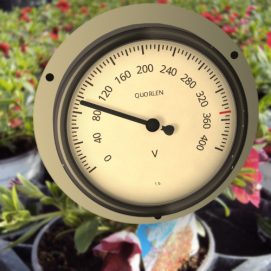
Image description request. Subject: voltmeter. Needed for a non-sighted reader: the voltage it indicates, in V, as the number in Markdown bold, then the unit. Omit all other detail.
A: **95** V
